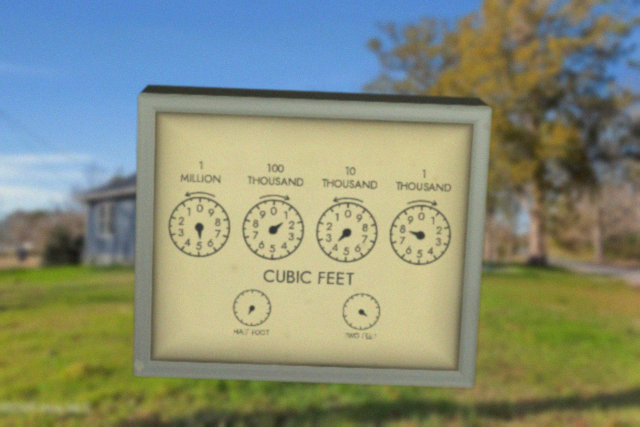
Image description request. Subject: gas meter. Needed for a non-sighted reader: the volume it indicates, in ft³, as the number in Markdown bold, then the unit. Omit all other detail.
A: **513800** ft³
